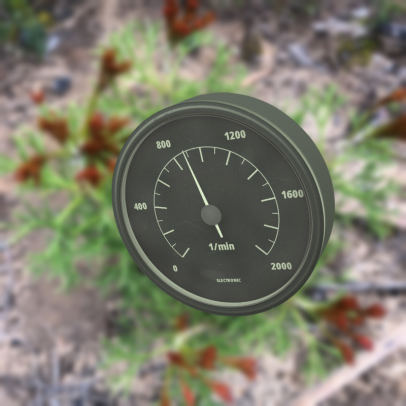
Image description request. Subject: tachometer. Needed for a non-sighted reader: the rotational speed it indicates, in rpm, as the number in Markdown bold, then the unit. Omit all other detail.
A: **900** rpm
